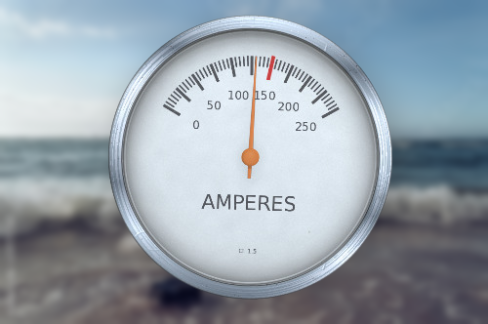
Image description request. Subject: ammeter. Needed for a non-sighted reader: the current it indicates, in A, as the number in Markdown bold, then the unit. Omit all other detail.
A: **130** A
